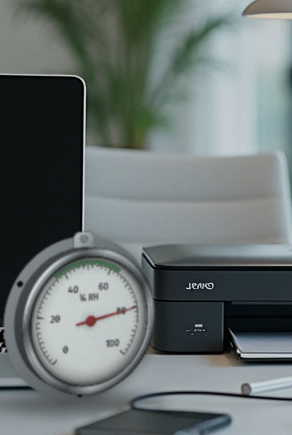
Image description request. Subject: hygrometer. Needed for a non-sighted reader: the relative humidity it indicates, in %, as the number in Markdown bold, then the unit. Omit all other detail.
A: **80** %
